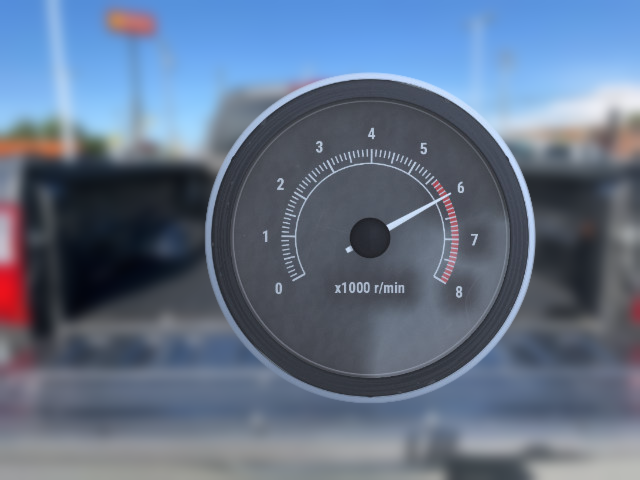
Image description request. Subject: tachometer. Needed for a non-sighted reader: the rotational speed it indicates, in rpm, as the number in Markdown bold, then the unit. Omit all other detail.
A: **6000** rpm
